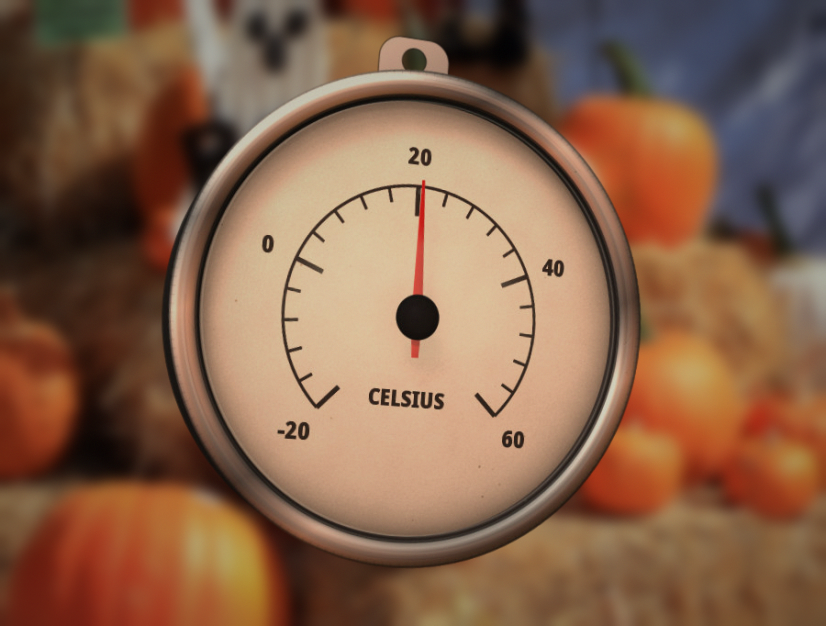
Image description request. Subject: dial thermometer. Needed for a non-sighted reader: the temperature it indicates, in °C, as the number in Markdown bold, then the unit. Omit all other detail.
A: **20** °C
